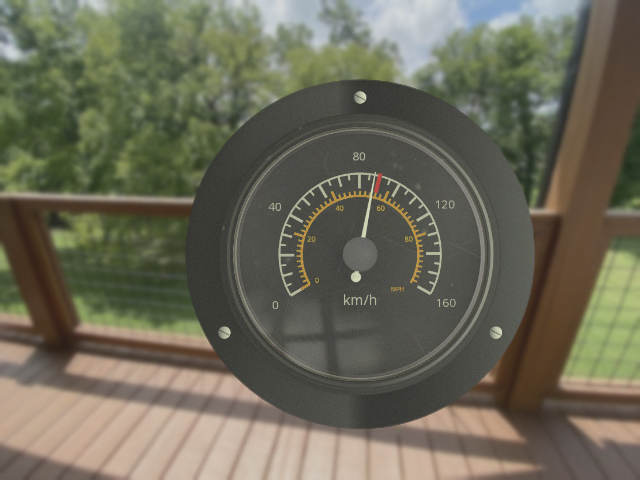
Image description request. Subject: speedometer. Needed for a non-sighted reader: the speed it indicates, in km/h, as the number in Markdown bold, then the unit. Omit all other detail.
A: **87.5** km/h
